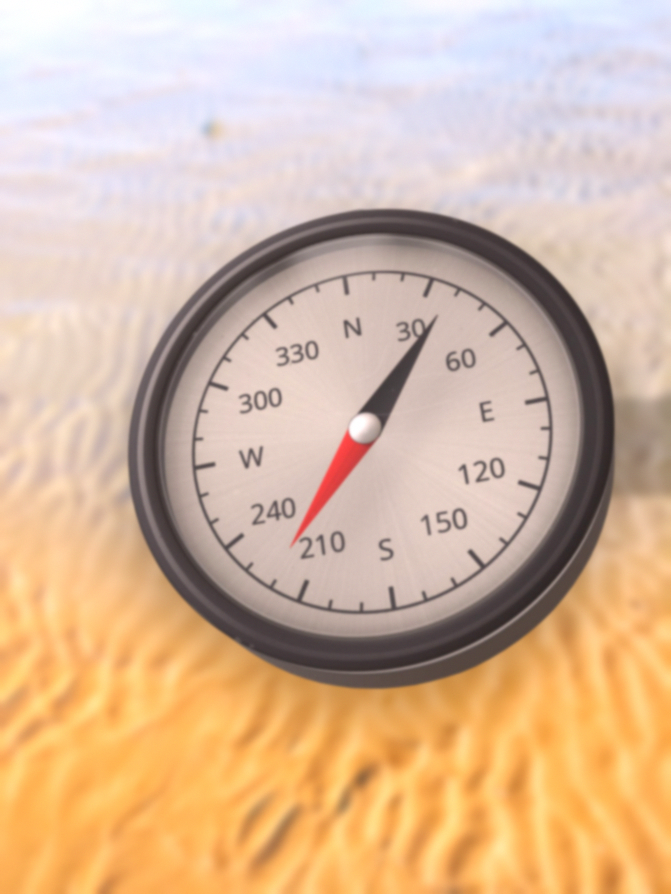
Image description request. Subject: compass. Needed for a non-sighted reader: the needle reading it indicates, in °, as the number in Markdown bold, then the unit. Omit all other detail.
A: **220** °
